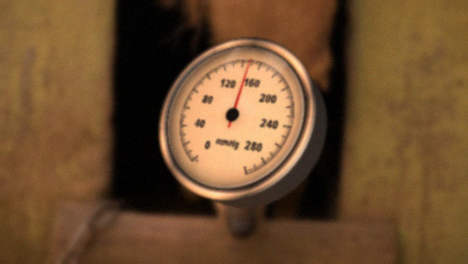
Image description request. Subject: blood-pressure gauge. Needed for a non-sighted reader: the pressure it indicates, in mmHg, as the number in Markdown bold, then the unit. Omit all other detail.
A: **150** mmHg
